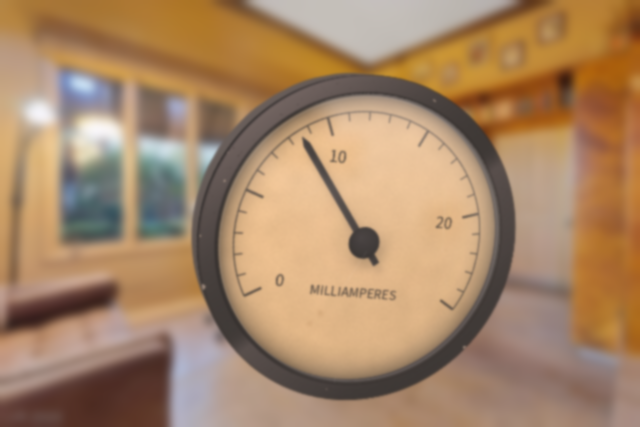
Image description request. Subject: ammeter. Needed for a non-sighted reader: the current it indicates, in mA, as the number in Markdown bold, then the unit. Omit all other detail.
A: **8.5** mA
